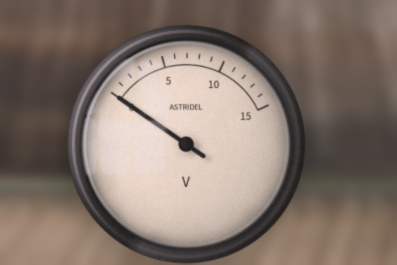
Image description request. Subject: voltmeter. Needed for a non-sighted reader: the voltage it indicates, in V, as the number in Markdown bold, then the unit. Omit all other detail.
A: **0** V
